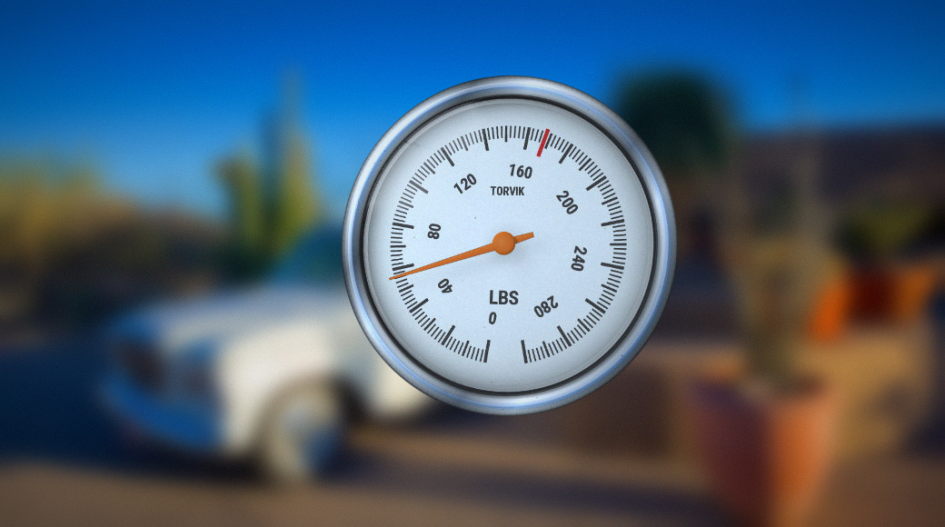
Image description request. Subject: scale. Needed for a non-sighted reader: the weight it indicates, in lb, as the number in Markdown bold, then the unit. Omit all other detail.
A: **56** lb
